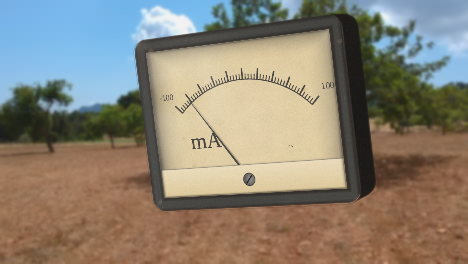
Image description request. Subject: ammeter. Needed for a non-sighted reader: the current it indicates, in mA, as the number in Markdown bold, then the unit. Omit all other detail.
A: **-80** mA
